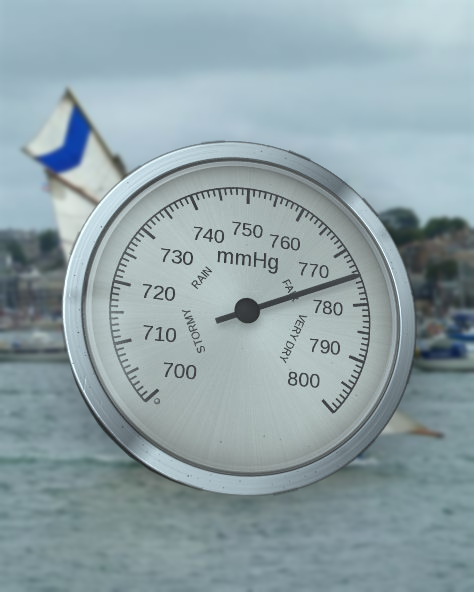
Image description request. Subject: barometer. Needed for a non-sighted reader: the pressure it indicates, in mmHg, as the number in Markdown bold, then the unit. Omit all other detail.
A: **775** mmHg
